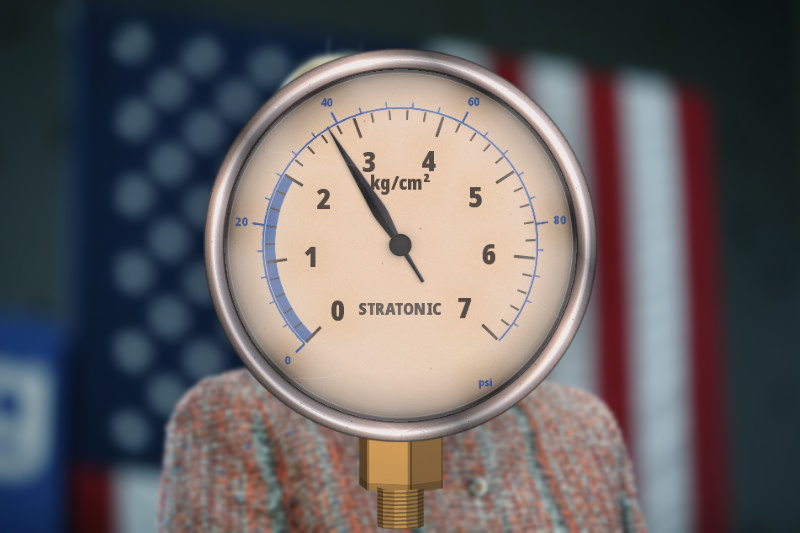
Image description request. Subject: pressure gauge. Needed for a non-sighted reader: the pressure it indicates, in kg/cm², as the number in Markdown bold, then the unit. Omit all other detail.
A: **2.7** kg/cm²
